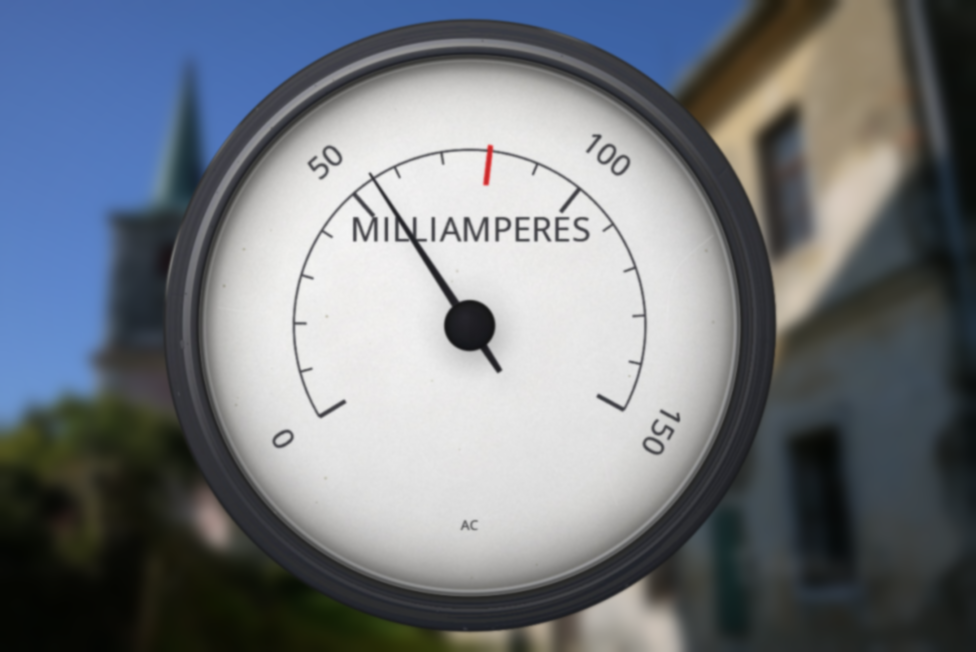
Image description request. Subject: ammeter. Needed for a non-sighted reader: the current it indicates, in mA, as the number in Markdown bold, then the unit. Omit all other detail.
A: **55** mA
